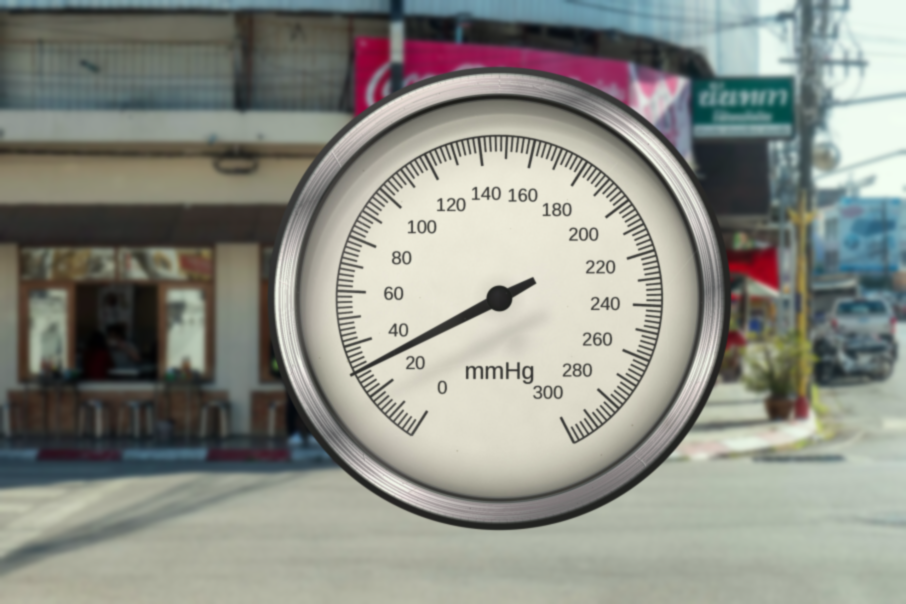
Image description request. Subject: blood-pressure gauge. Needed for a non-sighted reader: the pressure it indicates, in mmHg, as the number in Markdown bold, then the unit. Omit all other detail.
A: **30** mmHg
